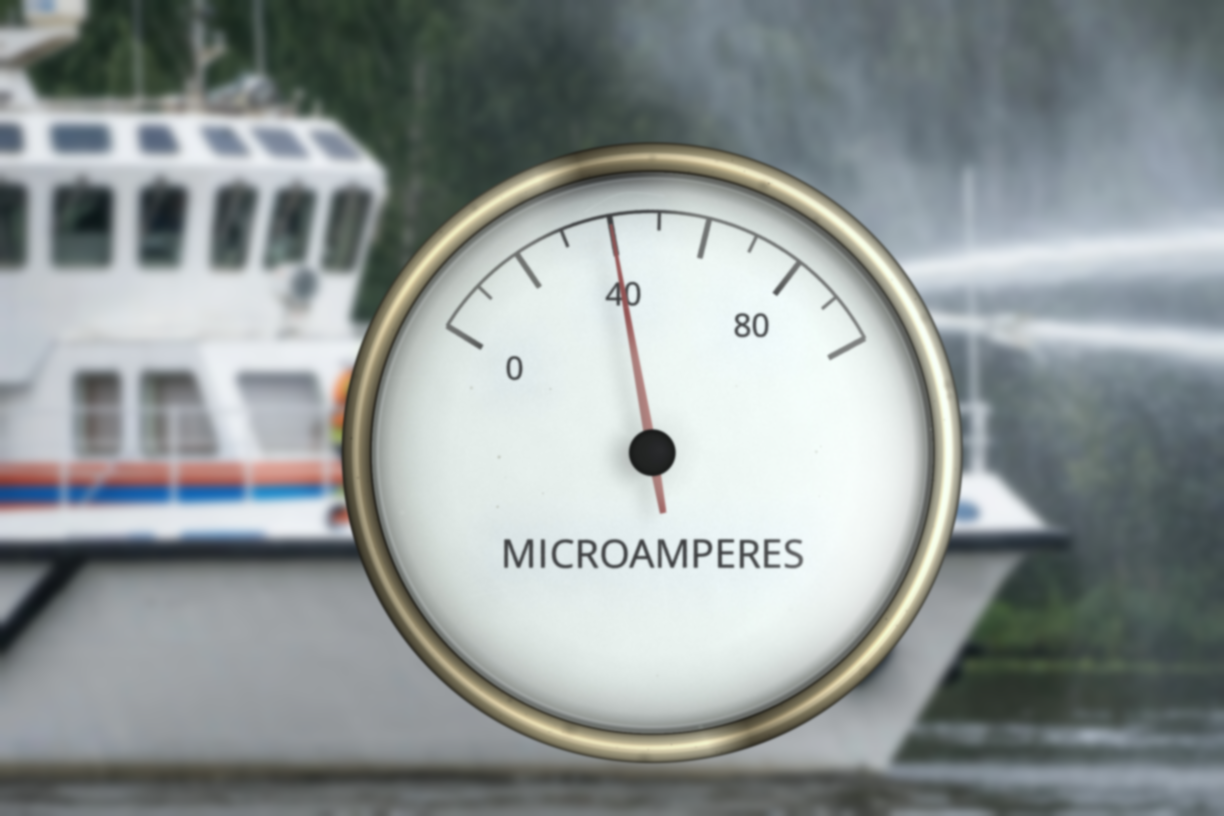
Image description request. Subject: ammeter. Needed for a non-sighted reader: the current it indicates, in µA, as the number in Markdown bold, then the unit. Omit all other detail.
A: **40** µA
